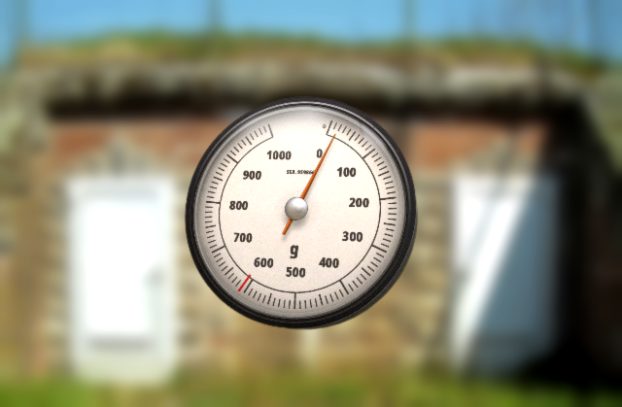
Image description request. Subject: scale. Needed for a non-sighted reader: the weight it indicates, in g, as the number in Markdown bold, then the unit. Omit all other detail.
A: **20** g
